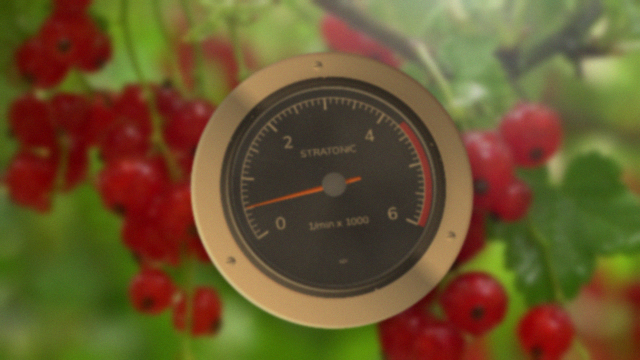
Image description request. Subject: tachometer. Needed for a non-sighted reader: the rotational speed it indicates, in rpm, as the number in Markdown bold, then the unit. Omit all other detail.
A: **500** rpm
